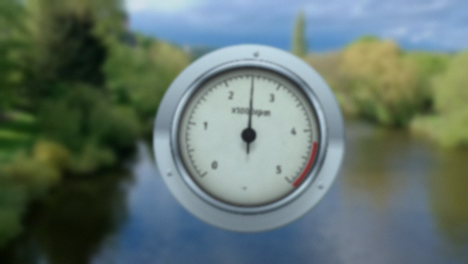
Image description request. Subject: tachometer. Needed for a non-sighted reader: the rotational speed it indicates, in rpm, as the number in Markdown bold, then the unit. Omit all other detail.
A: **2500** rpm
